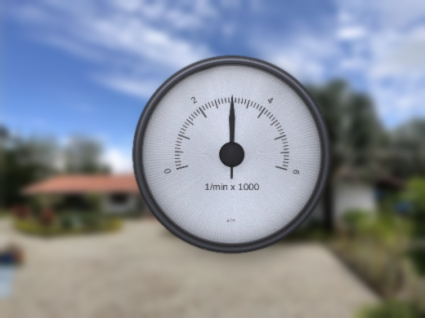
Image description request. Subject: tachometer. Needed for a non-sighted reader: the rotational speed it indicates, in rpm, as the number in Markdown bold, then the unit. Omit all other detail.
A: **3000** rpm
